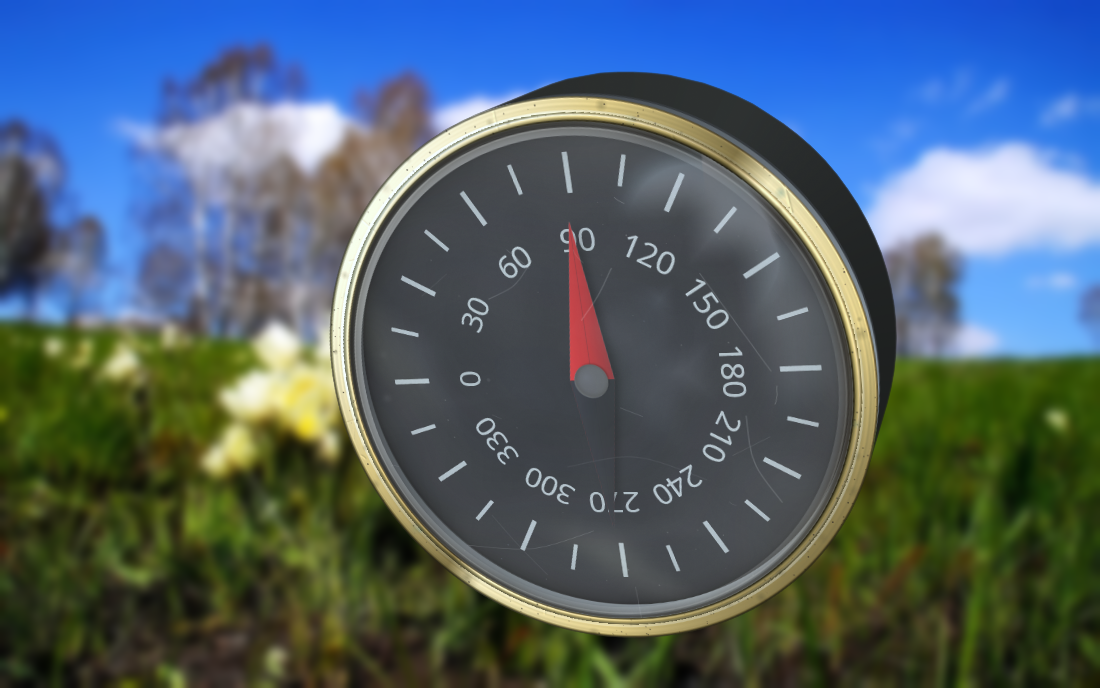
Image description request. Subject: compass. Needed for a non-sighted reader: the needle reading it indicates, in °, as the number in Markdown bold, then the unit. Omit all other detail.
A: **90** °
